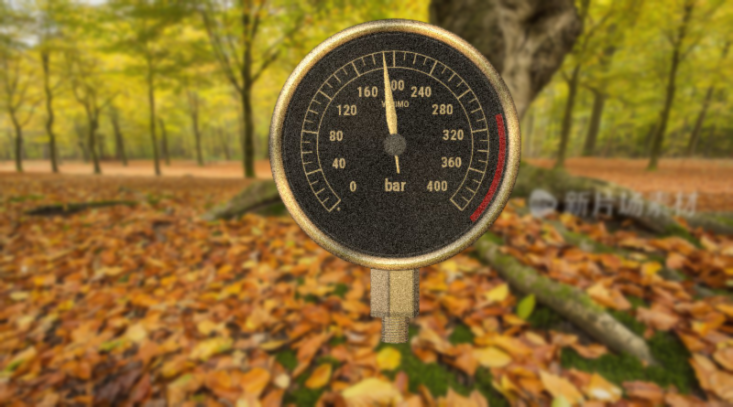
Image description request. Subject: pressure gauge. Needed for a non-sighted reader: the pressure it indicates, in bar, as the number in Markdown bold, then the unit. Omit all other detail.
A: **190** bar
